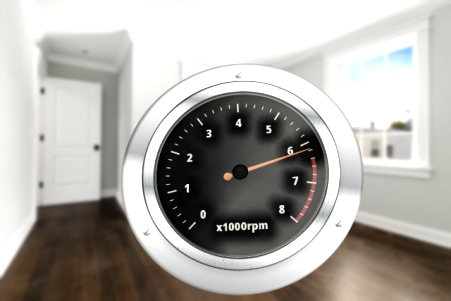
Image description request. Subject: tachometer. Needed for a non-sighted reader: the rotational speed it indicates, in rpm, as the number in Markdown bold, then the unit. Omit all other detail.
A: **6200** rpm
